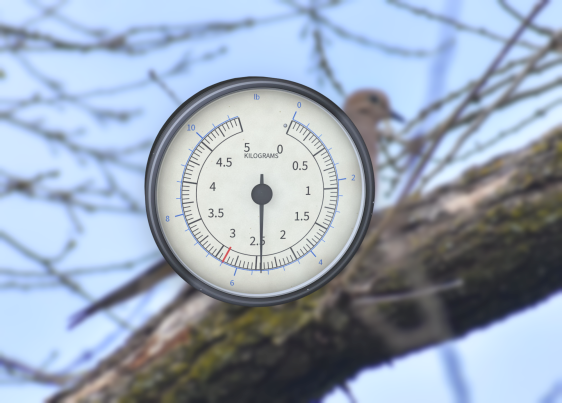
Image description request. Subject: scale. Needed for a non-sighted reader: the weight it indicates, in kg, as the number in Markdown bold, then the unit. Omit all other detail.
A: **2.45** kg
